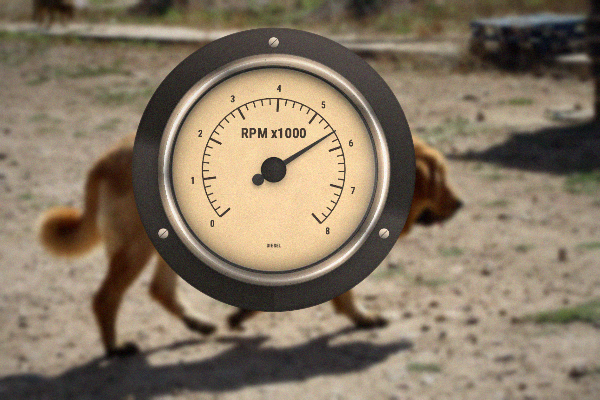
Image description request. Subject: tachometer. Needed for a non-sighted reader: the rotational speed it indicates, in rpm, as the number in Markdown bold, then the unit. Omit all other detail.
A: **5600** rpm
